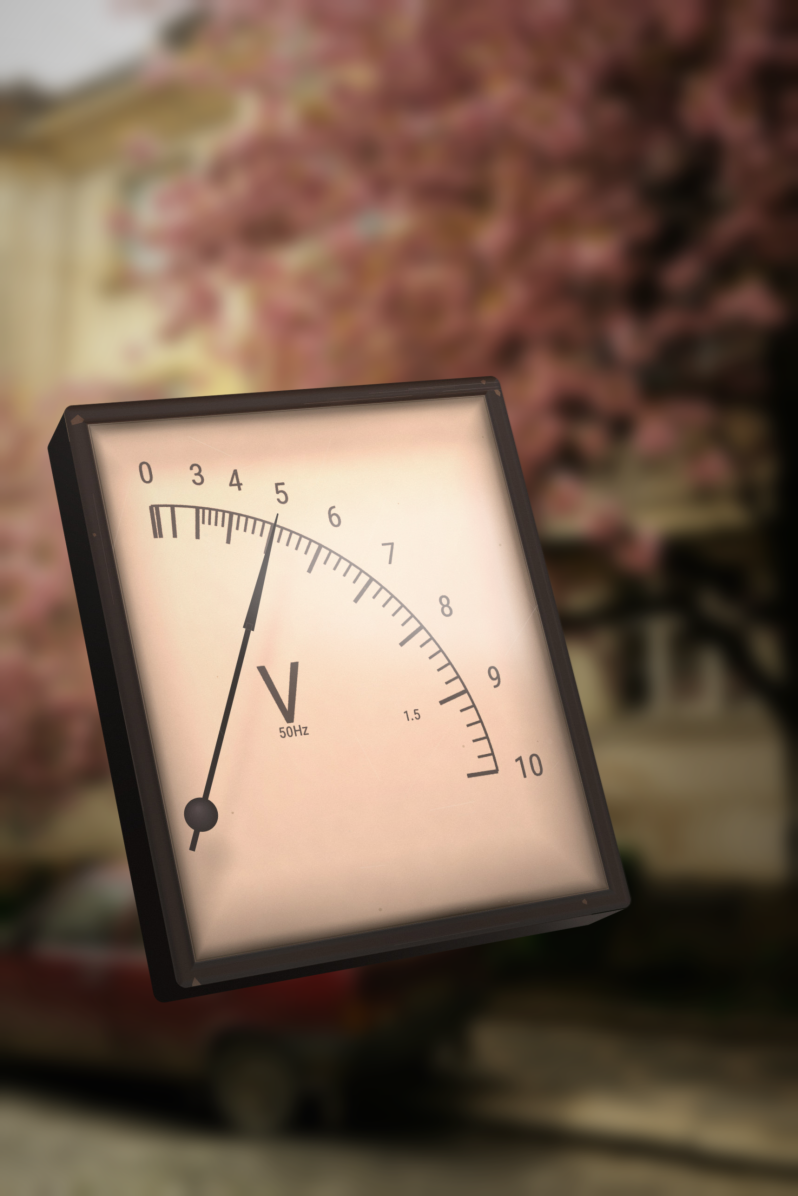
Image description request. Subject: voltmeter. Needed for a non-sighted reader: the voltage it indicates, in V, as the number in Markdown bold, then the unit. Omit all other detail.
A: **5** V
